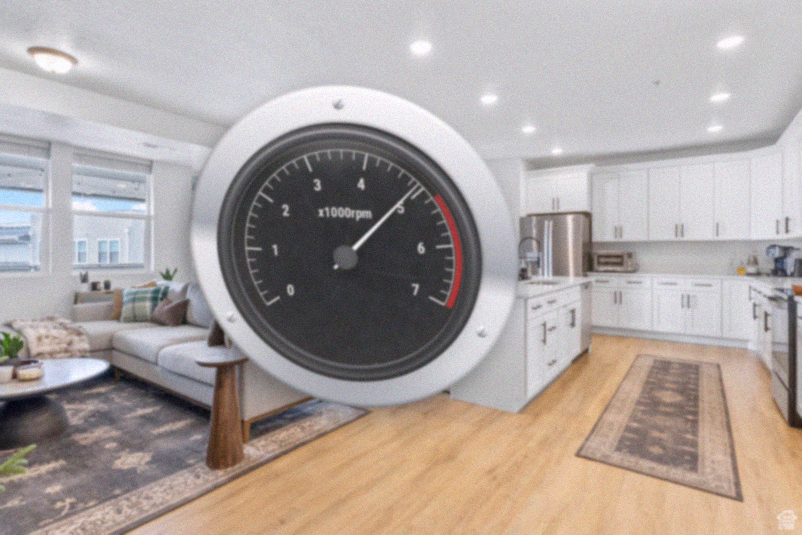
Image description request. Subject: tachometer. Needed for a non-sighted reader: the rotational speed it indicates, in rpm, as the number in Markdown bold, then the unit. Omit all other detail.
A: **4900** rpm
